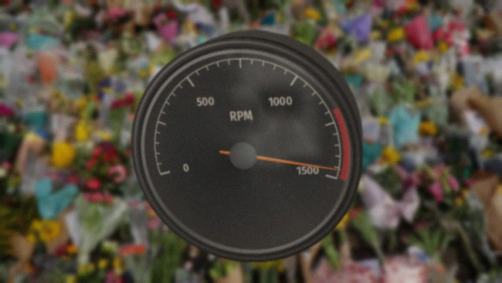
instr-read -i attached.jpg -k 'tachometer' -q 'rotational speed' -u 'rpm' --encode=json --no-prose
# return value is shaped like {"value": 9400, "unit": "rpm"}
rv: {"value": 1450, "unit": "rpm"}
